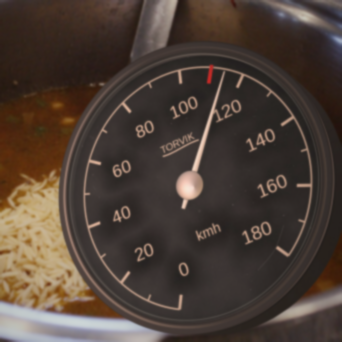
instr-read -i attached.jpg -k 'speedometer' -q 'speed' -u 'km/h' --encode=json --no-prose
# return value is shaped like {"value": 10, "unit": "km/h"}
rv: {"value": 115, "unit": "km/h"}
